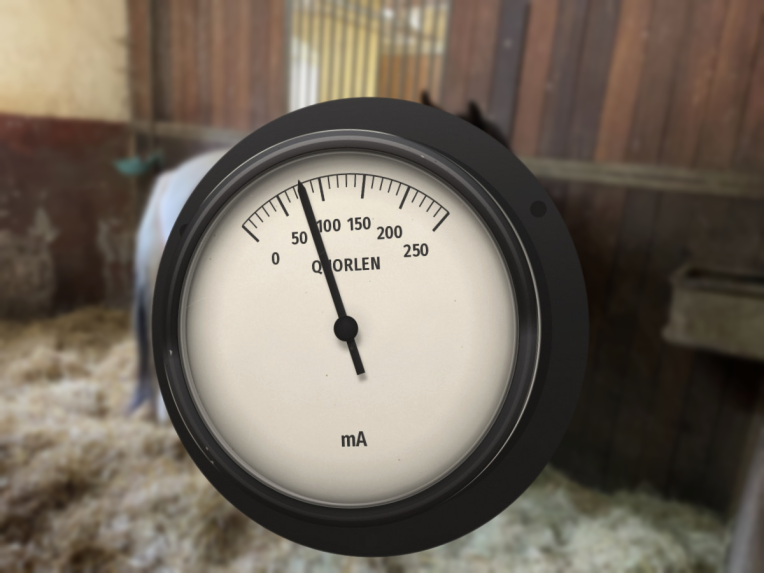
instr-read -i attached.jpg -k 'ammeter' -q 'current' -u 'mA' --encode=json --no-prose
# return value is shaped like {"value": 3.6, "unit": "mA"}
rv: {"value": 80, "unit": "mA"}
